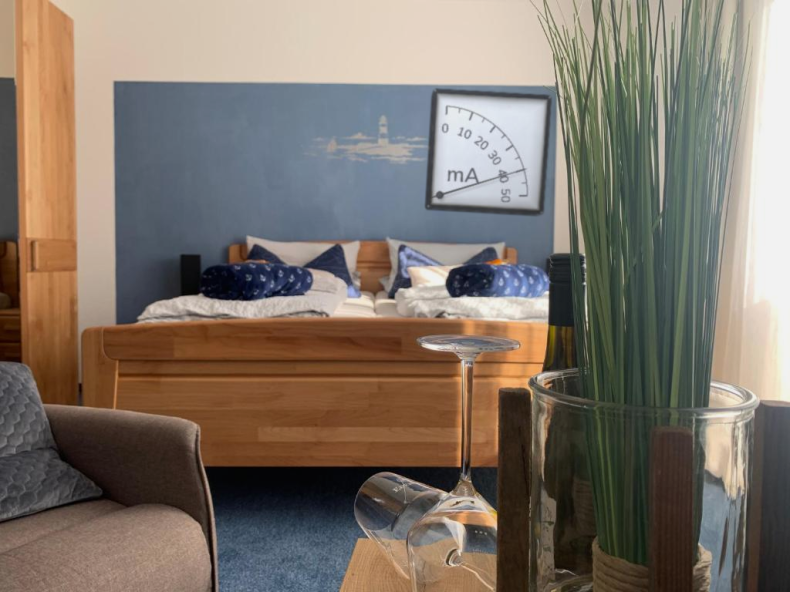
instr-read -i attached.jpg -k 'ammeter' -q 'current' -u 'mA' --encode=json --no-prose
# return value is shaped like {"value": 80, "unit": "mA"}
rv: {"value": 40, "unit": "mA"}
